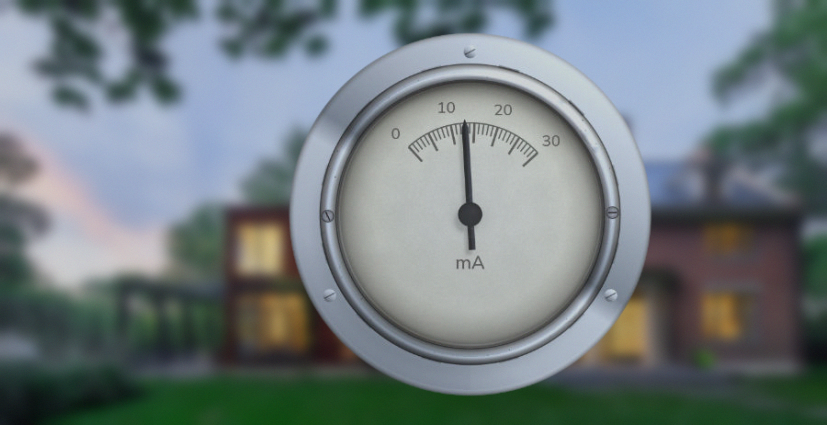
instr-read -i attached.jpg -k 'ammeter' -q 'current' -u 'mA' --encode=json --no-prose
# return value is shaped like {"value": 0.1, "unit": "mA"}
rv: {"value": 13, "unit": "mA"}
